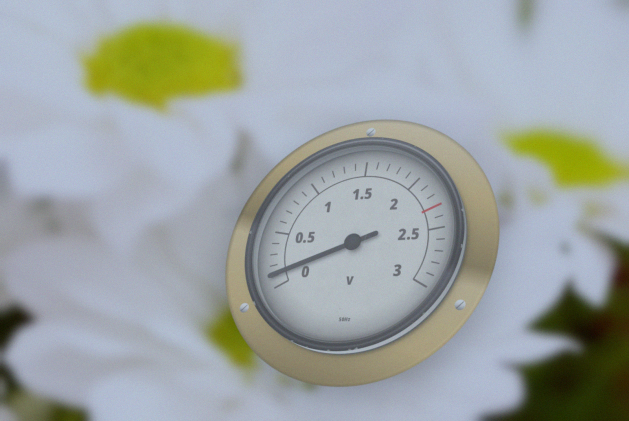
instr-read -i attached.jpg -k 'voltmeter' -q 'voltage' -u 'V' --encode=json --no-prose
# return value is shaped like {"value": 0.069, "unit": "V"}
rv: {"value": 0.1, "unit": "V"}
